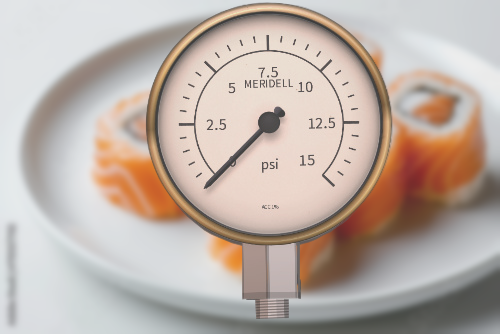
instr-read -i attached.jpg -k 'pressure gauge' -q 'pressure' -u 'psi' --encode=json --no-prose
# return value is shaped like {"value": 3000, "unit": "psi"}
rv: {"value": 0, "unit": "psi"}
